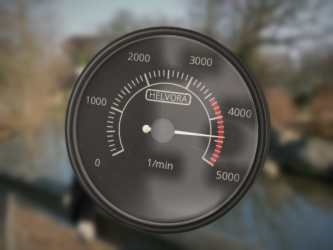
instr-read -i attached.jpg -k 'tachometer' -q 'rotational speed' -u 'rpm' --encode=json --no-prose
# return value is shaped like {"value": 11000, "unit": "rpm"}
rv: {"value": 4400, "unit": "rpm"}
